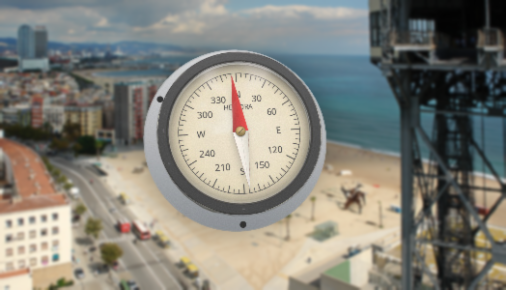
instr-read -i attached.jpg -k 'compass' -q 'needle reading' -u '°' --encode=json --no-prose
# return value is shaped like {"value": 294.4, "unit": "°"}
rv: {"value": 355, "unit": "°"}
